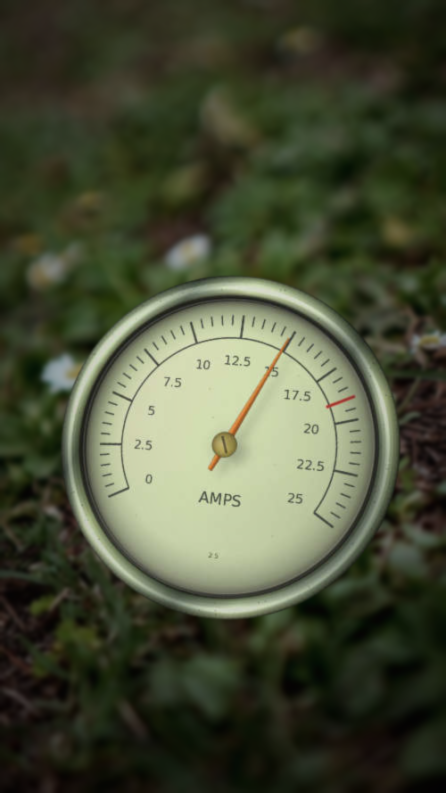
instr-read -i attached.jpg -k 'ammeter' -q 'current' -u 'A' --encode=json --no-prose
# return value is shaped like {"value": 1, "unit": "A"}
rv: {"value": 15, "unit": "A"}
